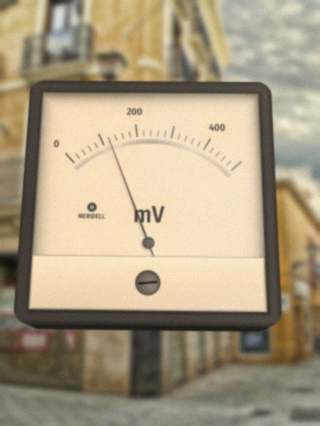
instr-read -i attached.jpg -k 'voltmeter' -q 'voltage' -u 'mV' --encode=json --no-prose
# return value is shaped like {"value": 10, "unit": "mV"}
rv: {"value": 120, "unit": "mV"}
